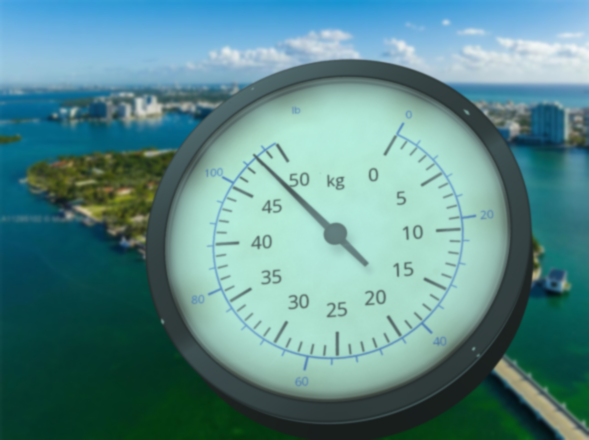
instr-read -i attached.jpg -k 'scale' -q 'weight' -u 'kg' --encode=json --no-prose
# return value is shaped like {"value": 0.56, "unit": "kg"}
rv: {"value": 48, "unit": "kg"}
